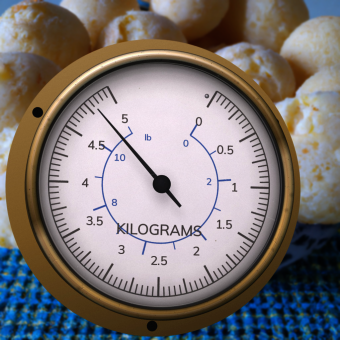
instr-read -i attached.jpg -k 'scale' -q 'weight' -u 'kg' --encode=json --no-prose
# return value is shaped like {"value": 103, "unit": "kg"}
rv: {"value": 4.8, "unit": "kg"}
